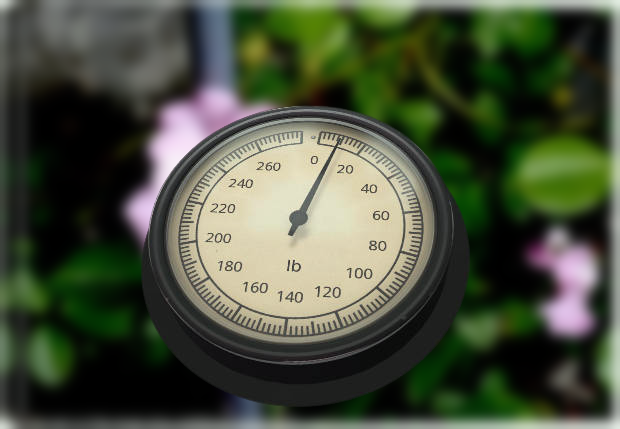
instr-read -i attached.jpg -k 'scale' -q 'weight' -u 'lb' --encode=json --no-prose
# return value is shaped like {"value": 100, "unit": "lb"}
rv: {"value": 10, "unit": "lb"}
